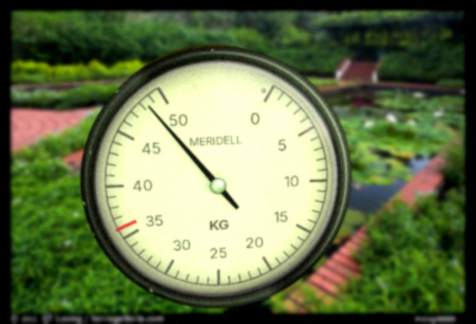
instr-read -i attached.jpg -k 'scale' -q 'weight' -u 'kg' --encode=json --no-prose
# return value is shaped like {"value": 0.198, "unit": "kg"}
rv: {"value": 48.5, "unit": "kg"}
